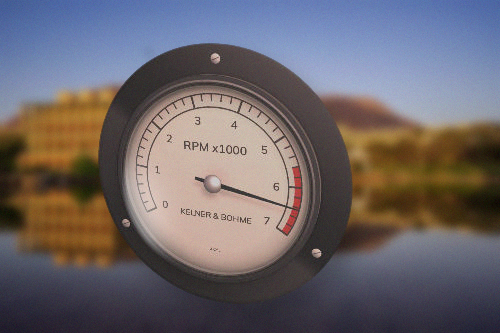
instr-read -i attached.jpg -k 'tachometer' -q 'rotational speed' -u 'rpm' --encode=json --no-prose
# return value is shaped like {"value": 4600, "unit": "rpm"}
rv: {"value": 6400, "unit": "rpm"}
